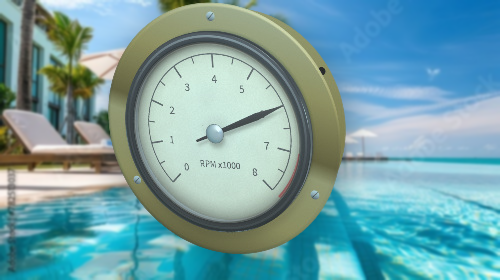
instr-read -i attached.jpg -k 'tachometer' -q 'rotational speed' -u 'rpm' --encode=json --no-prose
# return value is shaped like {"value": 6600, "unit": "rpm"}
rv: {"value": 6000, "unit": "rpm"}
